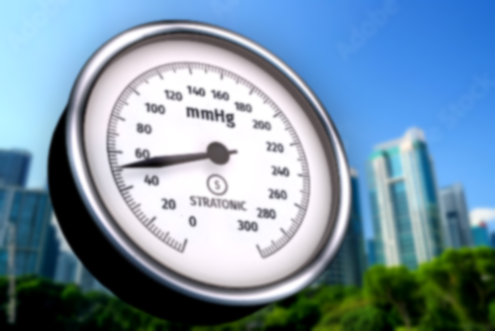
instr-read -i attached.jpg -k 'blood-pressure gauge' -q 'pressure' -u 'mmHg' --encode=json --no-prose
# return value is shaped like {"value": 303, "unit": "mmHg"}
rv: {"value": 50, "unit": "mmHg"}
